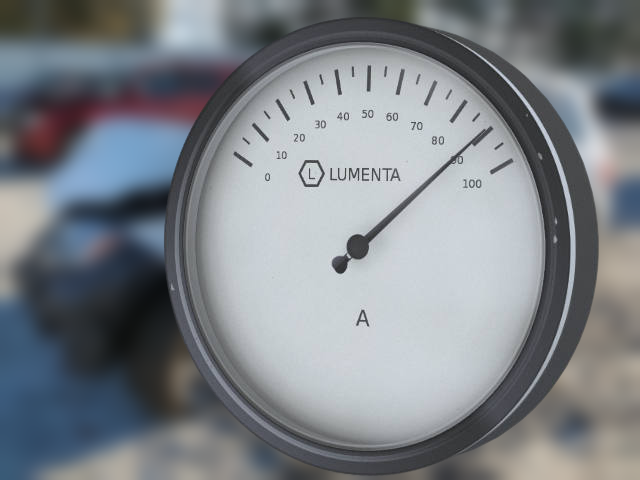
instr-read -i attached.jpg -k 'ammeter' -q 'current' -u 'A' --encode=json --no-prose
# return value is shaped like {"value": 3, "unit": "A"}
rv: {"value": 90, "unit": "A"}
